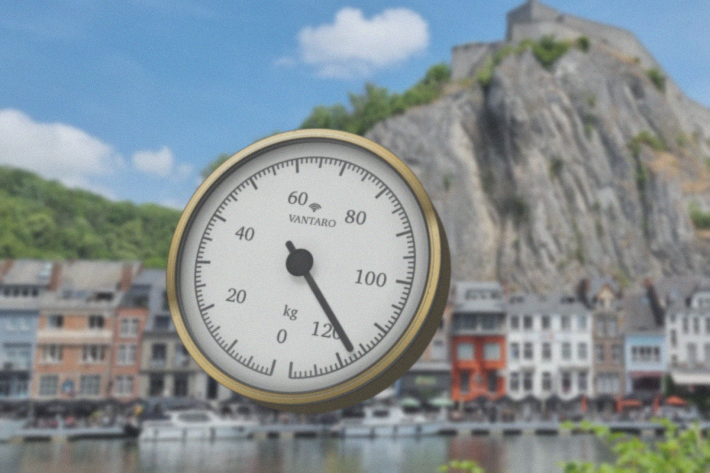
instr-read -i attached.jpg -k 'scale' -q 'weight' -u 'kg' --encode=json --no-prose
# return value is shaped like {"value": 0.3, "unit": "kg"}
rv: {"value": 117, "unit": "kg"}
